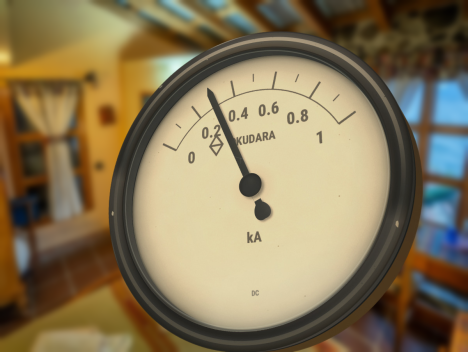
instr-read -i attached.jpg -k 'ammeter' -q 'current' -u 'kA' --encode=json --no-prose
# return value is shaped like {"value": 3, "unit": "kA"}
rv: {"value": 0.3, "unit": "kA"}
